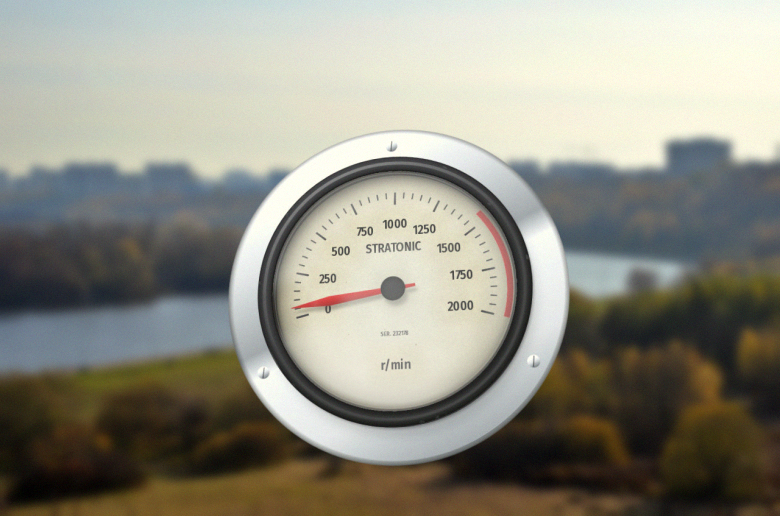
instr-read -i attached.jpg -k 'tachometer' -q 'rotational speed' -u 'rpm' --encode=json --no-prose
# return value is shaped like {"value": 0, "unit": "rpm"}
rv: {"value": 50, "unit": "rpm"}
